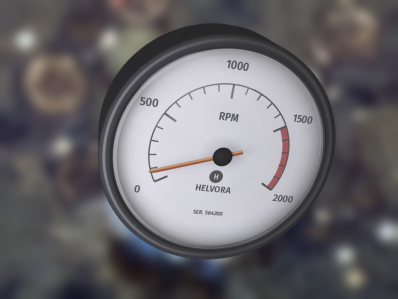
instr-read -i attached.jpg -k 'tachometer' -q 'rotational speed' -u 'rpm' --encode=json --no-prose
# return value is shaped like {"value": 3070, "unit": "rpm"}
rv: {"value": 100, "unit": "rpm"}
